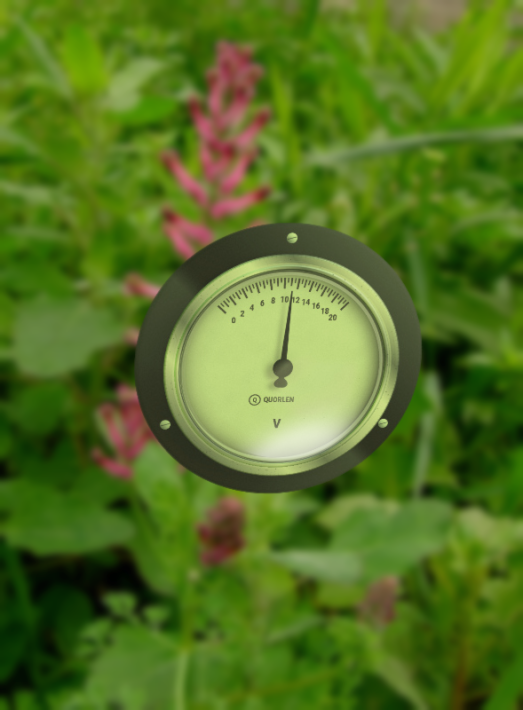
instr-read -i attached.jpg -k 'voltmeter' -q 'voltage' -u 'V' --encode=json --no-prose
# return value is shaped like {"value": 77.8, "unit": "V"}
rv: {"value": 11, "unit": "V"}
